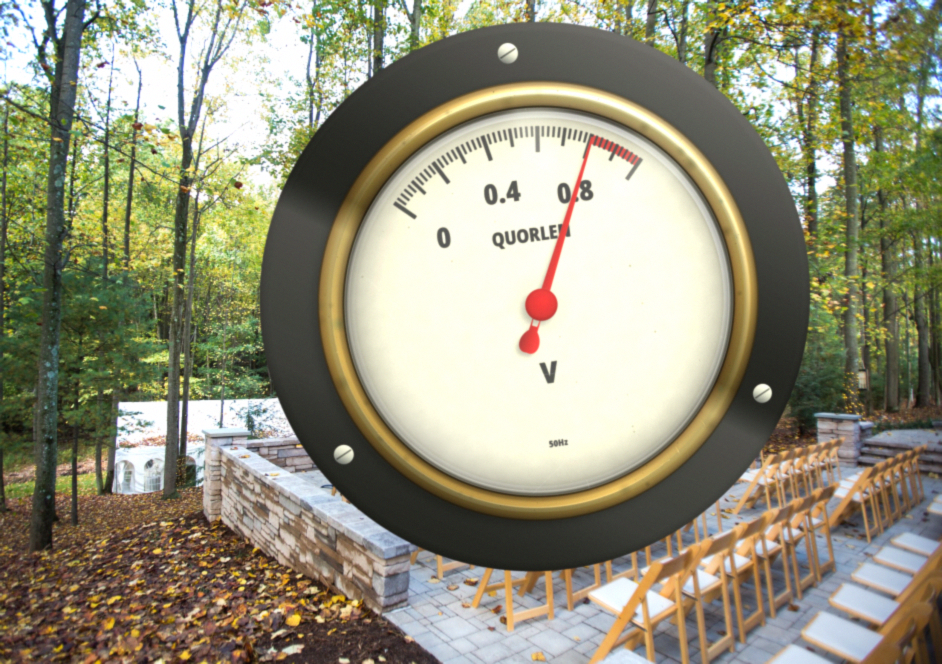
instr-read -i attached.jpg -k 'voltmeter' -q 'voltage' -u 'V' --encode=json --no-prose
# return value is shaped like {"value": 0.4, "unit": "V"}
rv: {"value": 0.8, "unit": "V"}
